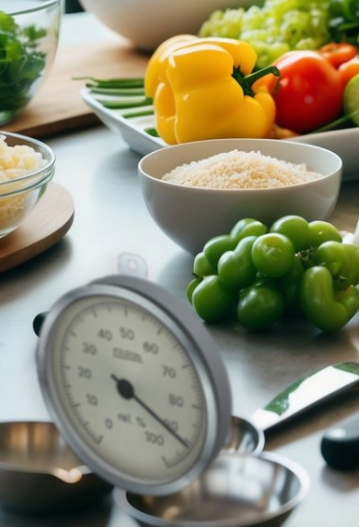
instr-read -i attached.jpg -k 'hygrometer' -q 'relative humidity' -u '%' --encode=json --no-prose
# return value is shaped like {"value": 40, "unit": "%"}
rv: {"value": 90, "unit": "%"}
